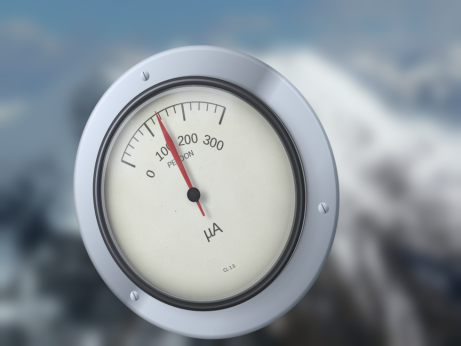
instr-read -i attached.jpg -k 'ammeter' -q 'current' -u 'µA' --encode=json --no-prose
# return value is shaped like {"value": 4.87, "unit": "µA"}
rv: {"value": 140, "unit": "µA"}
